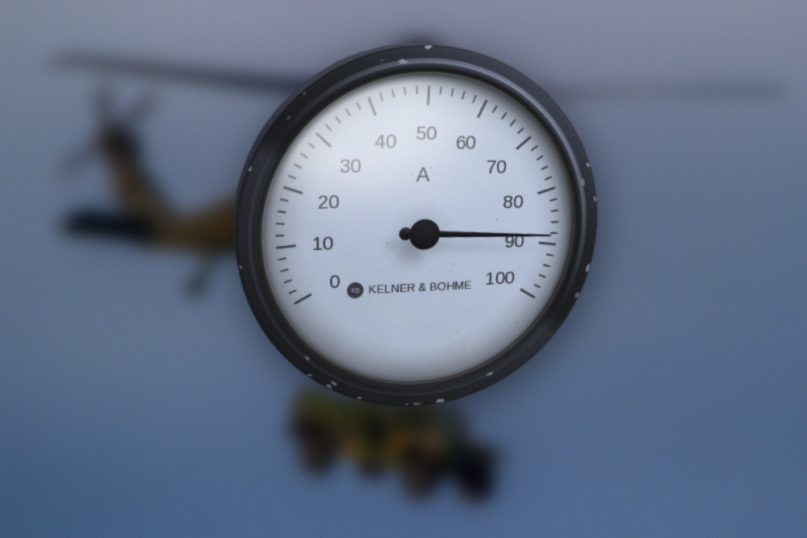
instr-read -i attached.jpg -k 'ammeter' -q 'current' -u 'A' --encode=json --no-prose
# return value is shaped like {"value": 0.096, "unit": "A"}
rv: {"value": 88, "unit": "A"}
